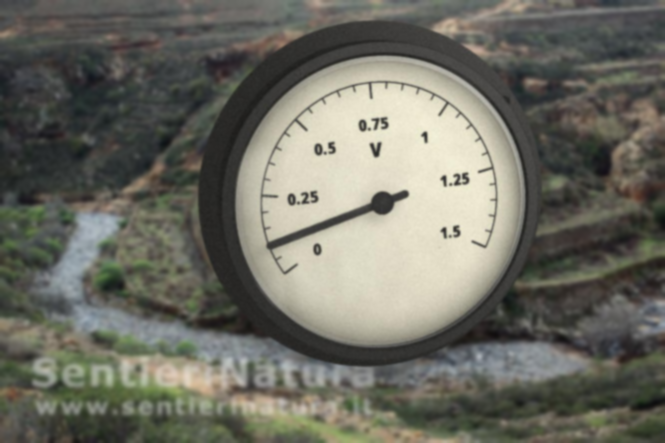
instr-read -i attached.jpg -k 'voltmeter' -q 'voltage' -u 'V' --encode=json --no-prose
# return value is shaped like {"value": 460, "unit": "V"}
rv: {"value": 0.1, "unit": "V"}
